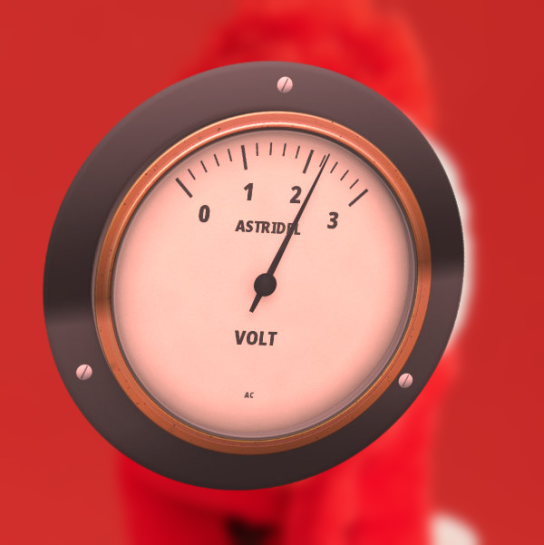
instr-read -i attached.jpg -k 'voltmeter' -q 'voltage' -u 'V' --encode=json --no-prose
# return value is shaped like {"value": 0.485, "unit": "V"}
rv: {"value": 2.2, "unit": "V"}
